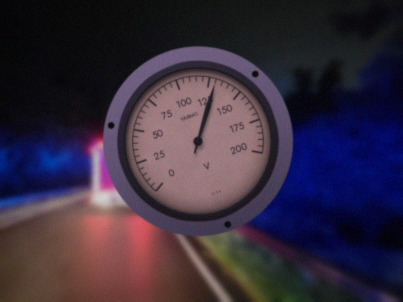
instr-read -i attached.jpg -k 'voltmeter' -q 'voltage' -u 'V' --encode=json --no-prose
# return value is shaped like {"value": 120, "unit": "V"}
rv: {"value": 130, "unit": "V"}
